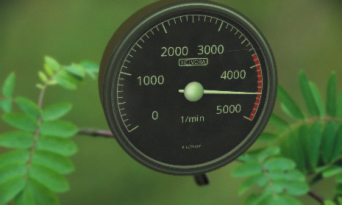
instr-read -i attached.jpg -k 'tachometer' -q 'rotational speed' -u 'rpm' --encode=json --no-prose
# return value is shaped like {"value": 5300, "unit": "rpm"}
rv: {"value": 4500, "unit": "rpm"}
